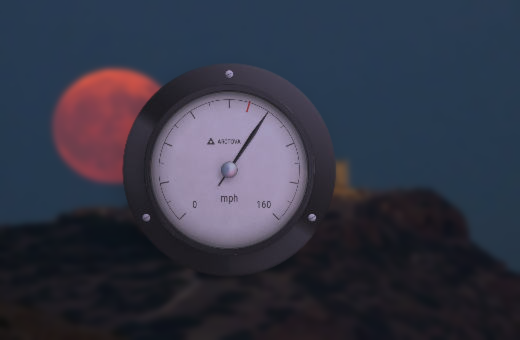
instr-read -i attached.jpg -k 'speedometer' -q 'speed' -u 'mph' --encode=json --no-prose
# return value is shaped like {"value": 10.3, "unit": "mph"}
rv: {"value": 100, "unit": "mph"}
